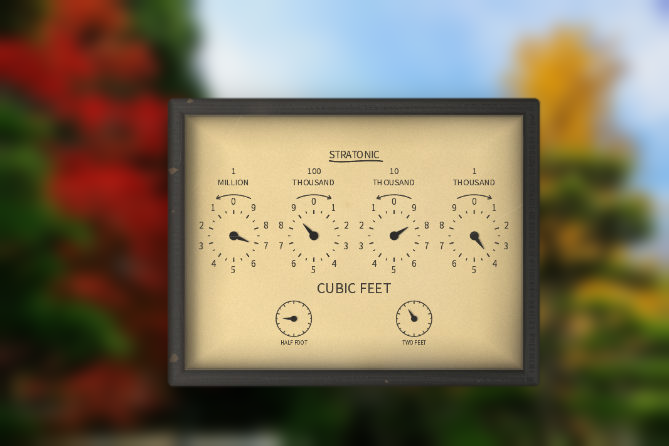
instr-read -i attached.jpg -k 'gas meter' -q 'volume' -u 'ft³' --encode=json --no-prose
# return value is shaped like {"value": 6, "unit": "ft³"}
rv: {"value": 688400, "unit": "ft³"}
